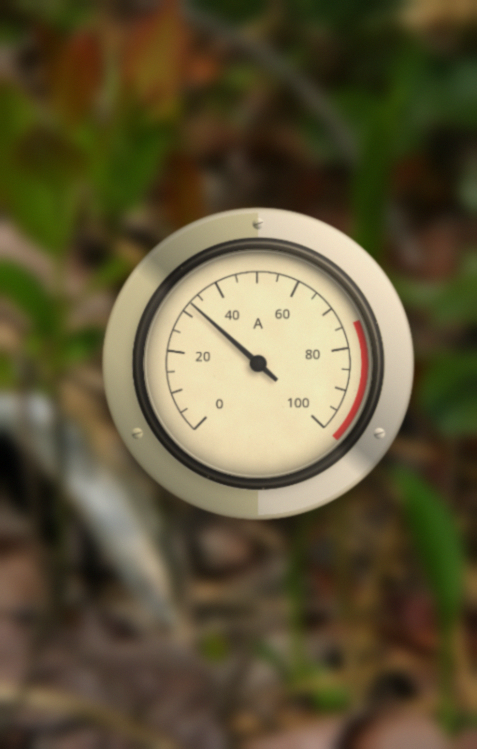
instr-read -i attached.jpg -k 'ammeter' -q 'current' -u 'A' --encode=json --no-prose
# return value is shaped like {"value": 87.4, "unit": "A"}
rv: {"value": 32.5, "unit": "A"}
